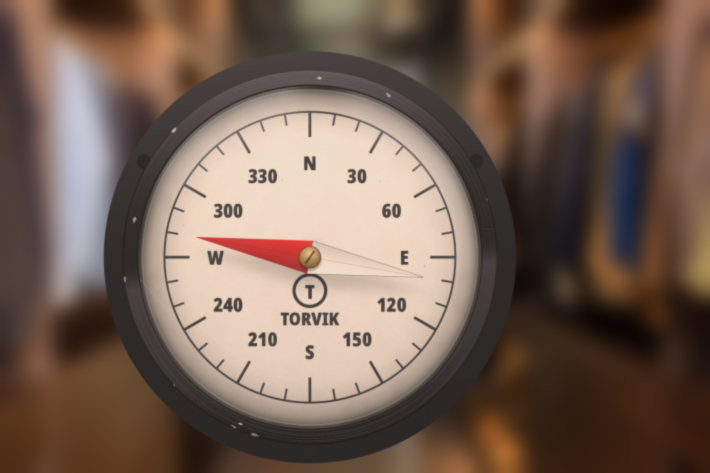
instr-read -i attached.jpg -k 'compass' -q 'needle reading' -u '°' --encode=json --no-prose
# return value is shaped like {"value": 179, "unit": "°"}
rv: {"value": 280, "unit": "°"}
